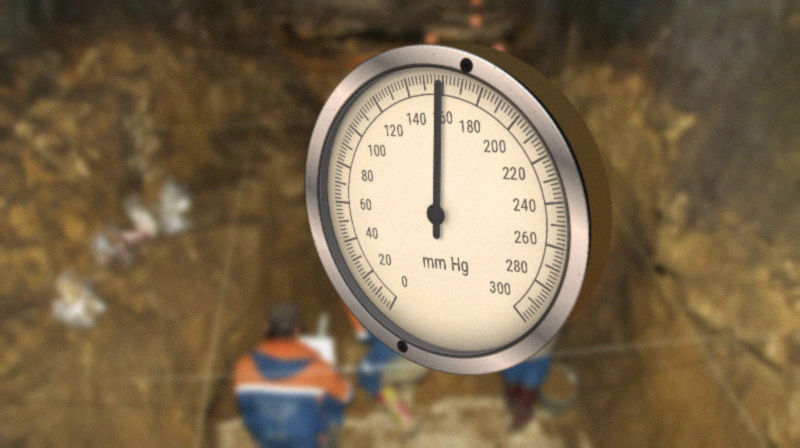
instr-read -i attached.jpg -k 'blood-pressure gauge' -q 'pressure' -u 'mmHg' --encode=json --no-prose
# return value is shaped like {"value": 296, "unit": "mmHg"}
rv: {"value": 160, "unit": "mmHg"}
